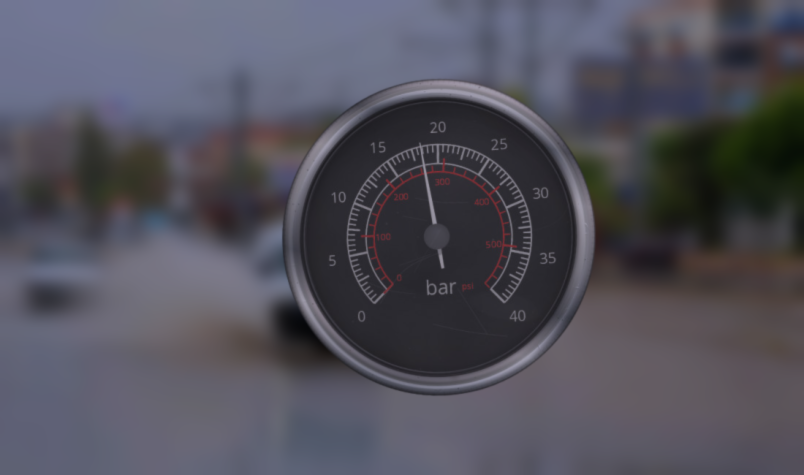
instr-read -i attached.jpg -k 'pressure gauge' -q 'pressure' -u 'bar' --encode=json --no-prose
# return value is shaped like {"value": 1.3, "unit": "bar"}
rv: {"value": 18.5, "unit": "bar"}
